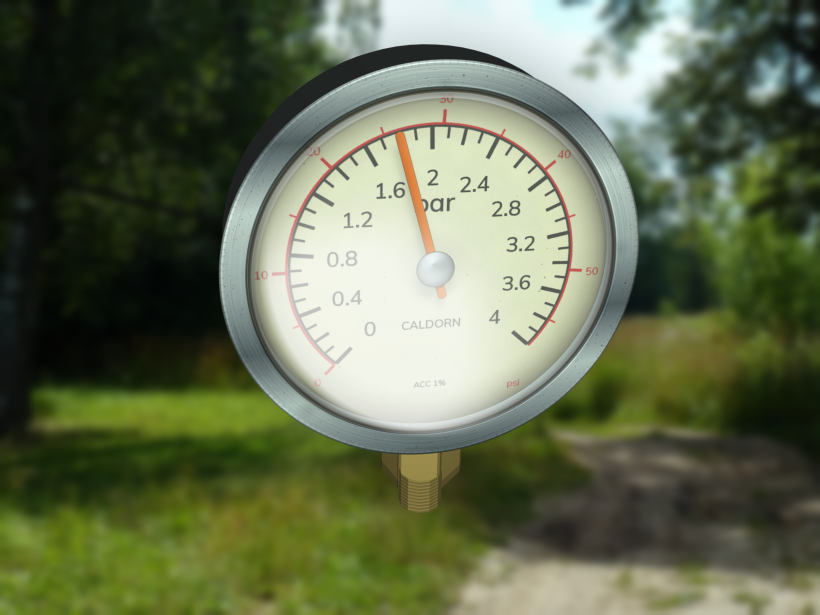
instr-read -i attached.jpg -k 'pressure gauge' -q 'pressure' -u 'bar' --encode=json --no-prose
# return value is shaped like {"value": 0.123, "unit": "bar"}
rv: {"value": 1.8, "unit": "bar"}
